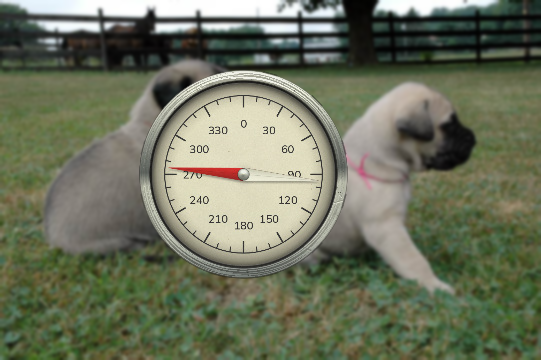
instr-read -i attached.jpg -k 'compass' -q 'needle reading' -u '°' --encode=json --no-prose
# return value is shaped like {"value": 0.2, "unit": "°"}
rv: {"value": 275, "unit": "°"}
